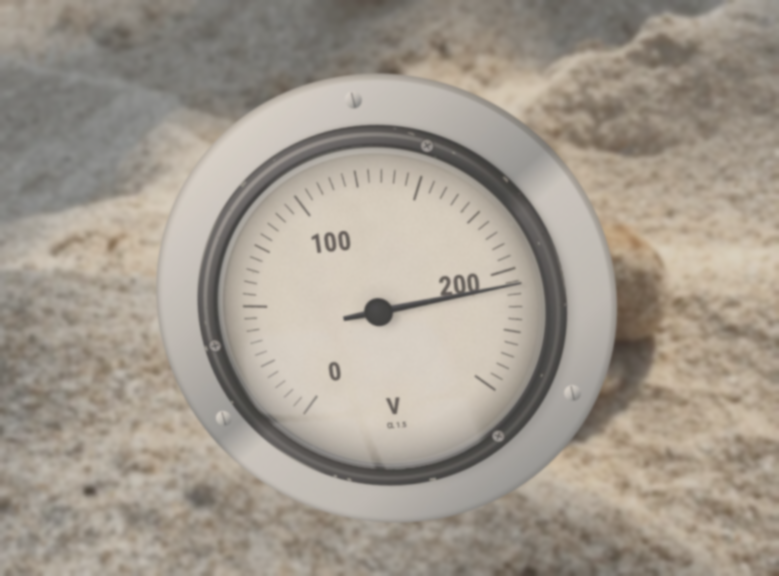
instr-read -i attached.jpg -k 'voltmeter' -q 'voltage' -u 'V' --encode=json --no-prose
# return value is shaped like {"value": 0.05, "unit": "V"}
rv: {"value": 205, "unit": "V"}
